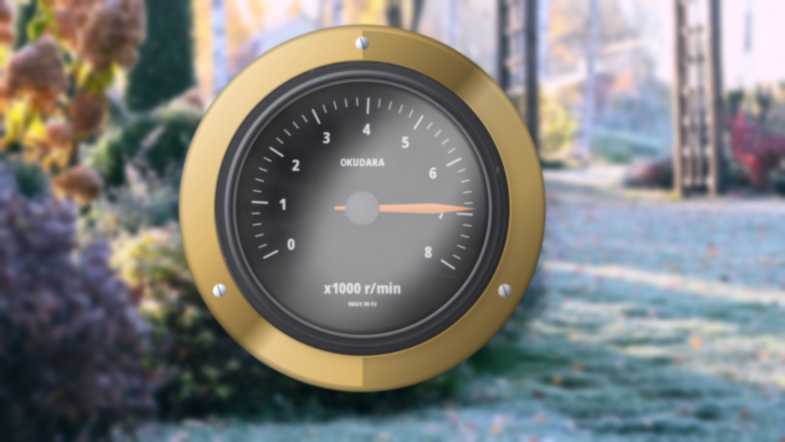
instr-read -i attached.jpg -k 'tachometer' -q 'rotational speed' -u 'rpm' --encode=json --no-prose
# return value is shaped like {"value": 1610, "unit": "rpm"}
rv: {"value": 6900, "unit": "rpm"}
